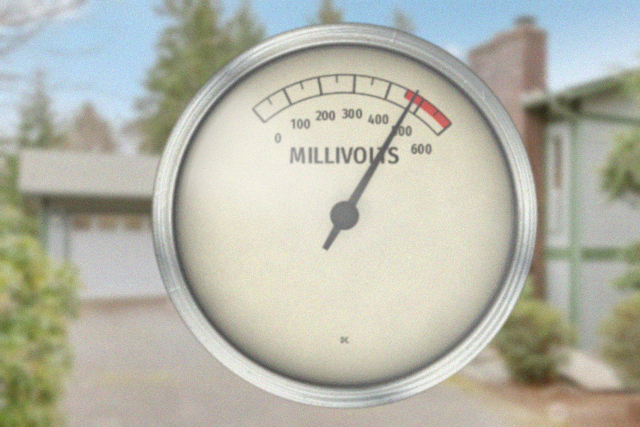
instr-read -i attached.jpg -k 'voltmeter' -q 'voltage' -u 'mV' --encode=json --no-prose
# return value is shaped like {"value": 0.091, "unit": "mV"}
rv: {"value": 475, "unit": "mV"}
